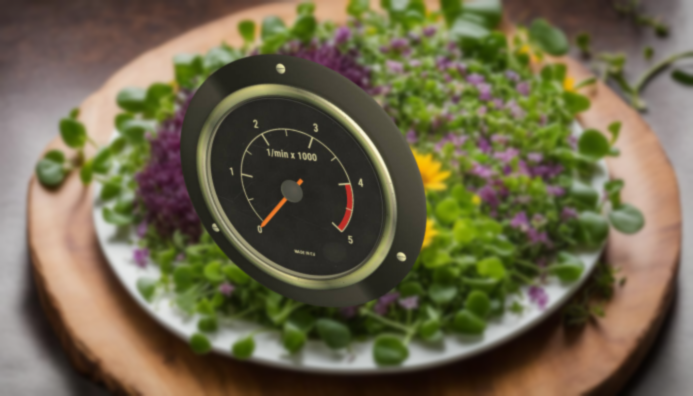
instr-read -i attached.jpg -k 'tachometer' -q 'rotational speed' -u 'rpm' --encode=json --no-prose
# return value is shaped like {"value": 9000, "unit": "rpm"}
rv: {"value": 0, "unit": "rpm"}
